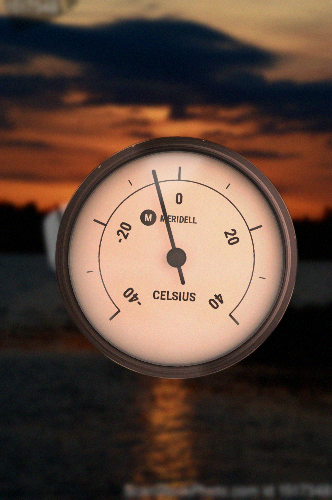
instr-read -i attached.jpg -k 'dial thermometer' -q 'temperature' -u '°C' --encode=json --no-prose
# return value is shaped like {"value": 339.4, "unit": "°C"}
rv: {"value": -5, "unit": "°C"}
